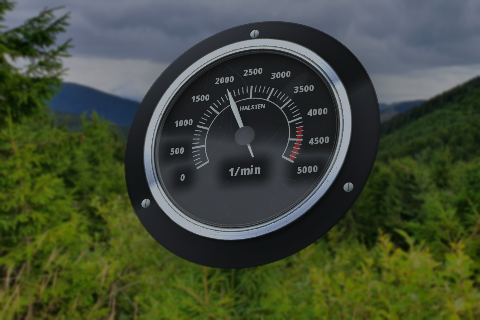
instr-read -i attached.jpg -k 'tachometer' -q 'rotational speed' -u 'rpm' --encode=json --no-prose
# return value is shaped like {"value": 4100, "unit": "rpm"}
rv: {"value": 2000, "unit": "rpm"}
